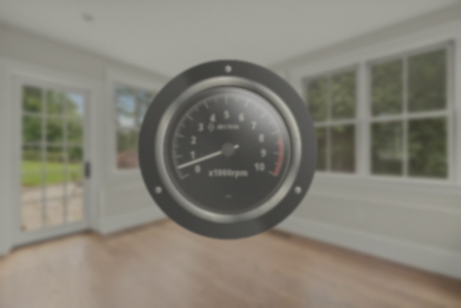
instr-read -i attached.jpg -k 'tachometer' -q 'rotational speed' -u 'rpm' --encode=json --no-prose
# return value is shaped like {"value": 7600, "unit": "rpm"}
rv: {"value": 500, "unit": "rpm"}
